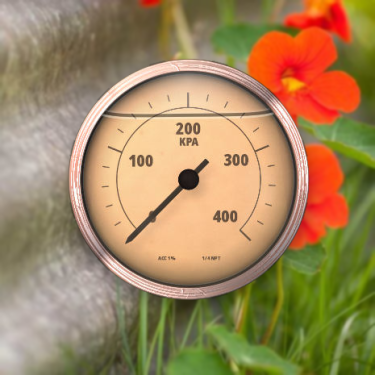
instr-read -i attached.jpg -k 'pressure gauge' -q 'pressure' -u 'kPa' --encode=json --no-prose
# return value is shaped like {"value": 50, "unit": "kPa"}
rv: {"value": 0, "unit": "kPa"}
